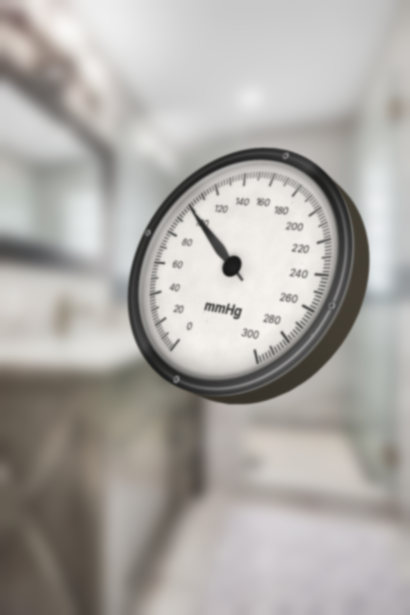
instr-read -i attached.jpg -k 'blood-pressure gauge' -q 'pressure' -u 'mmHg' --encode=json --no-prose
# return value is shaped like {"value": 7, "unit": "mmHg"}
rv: {"value": 100, "unit": "mmHg"}
